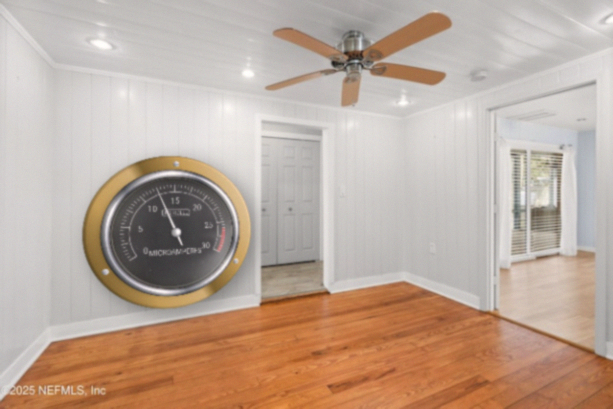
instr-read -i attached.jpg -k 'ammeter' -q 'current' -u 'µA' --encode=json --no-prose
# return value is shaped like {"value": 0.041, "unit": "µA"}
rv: {"value": 12.5, "unit": "µA"}
